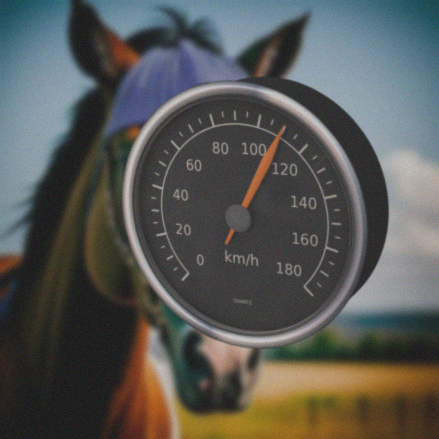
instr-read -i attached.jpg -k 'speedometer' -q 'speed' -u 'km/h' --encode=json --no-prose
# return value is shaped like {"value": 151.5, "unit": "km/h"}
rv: {"value": 110, "unit": "km/h"}
